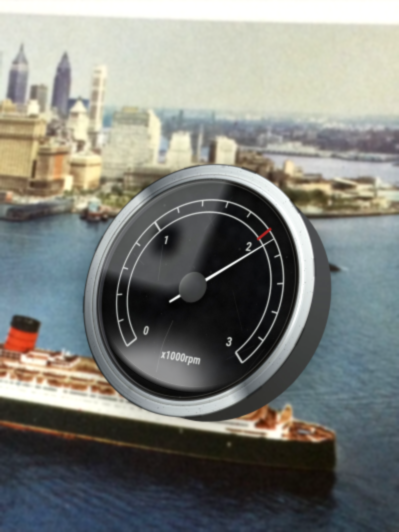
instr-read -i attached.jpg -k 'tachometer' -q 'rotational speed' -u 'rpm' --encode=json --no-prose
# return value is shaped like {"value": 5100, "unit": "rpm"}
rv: {"value": 2100, "unit": "rpm"}
